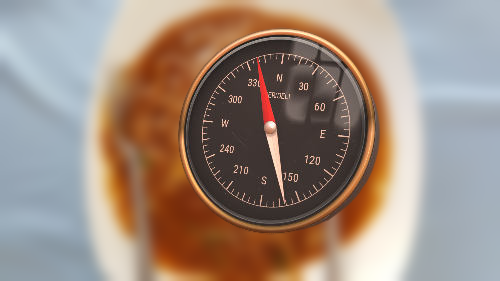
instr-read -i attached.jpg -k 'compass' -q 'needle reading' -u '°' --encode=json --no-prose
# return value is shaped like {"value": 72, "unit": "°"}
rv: {"value": 340, "unit": "°"}
